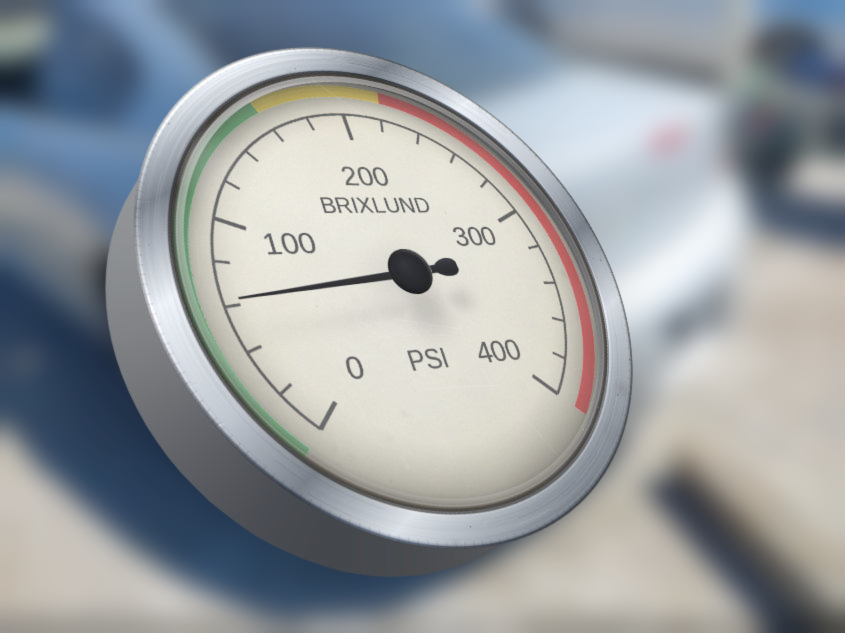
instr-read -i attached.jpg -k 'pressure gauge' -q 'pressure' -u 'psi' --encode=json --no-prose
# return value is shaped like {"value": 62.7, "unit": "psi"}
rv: {"value": 60, "unit": "psi"}
